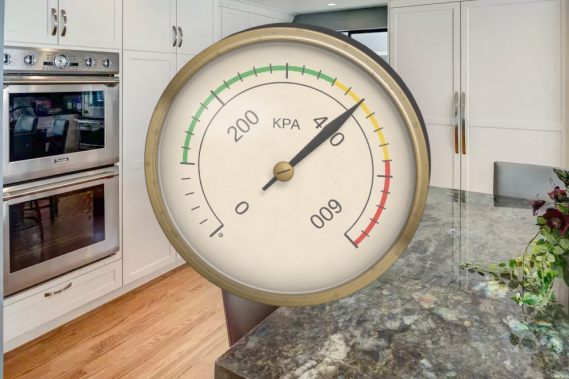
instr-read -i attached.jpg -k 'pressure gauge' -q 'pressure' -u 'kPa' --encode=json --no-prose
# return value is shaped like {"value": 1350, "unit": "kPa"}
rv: {"value": 400, "unit": "kPa"}
